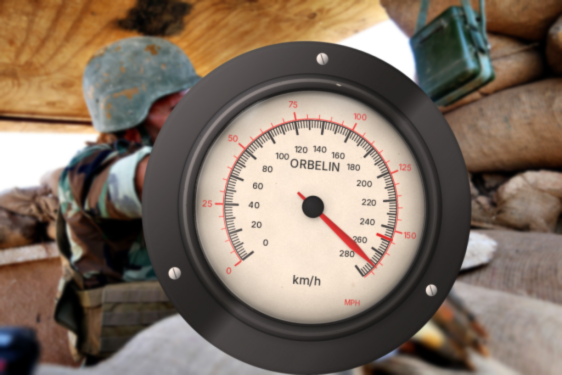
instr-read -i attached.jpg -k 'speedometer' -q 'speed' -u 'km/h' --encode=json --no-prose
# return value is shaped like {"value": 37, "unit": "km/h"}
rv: {"value": 270, "unit": "km/h"}
